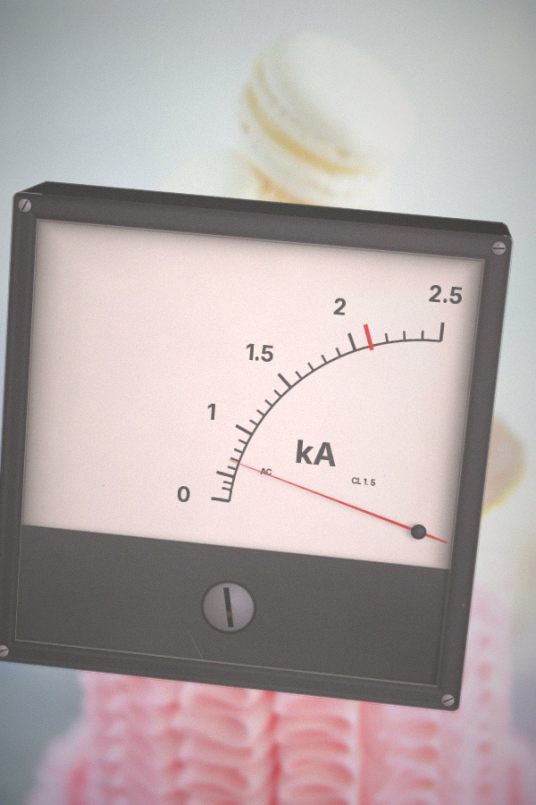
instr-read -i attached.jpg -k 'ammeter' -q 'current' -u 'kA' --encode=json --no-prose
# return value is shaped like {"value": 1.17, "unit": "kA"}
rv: {"value": 0.7, "unit": "kA"}
